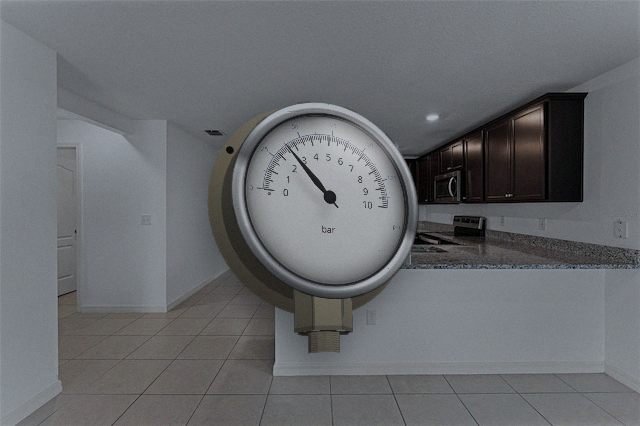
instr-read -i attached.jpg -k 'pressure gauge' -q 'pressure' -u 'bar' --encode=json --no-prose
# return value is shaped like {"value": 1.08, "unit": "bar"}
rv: {"value": 2.5, "unit": "bar"}
